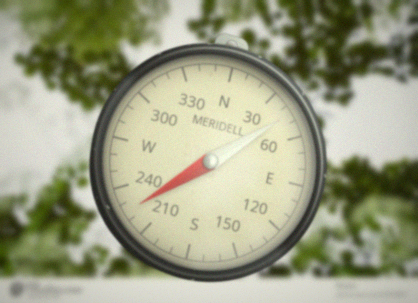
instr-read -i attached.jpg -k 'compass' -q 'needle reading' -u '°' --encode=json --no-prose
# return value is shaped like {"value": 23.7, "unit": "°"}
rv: {"value": 225, "unit": "°"}
